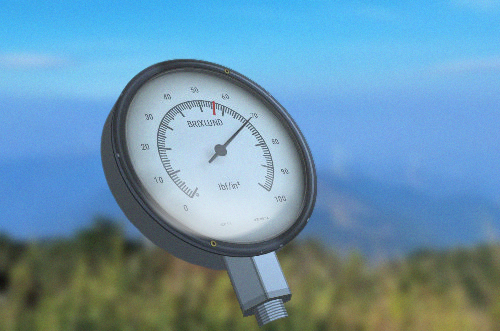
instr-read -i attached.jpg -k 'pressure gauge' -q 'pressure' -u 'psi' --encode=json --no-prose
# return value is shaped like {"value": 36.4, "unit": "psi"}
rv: {"value": 70, "unit": "psi"}
